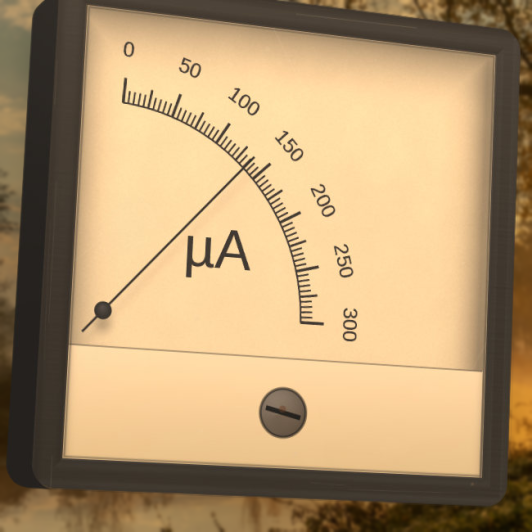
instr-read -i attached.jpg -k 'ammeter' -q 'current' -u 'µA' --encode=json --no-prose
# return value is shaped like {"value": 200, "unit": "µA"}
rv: {"value": 135, "unit": "µA"}
